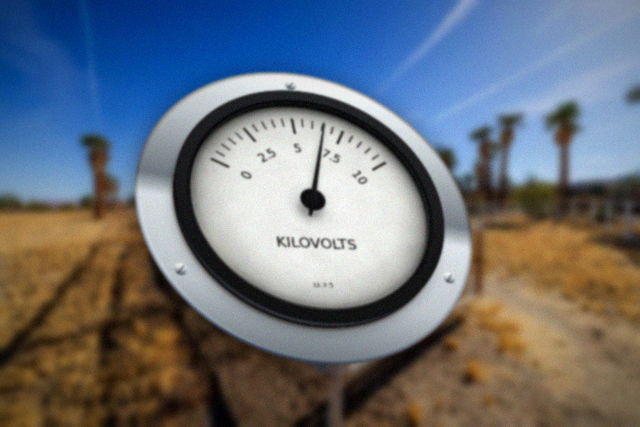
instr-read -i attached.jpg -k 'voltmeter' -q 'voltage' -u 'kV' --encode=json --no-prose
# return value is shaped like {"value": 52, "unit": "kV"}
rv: {"value": 6.5, "unit": "kV"}
